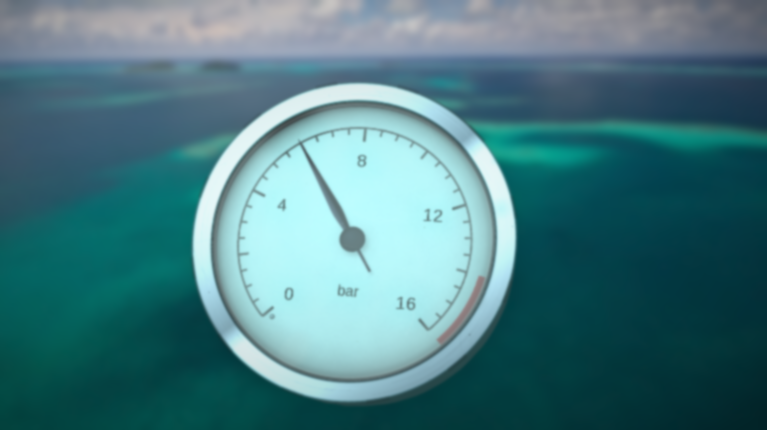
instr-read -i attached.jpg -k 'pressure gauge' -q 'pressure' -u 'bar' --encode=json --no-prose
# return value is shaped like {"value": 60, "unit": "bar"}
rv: {"value": 6, "unit": "bar"}
